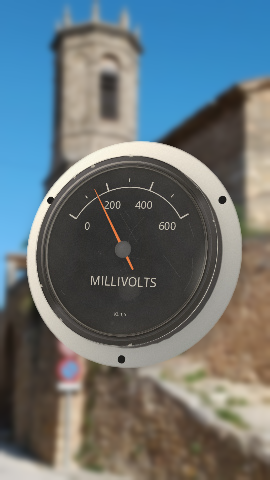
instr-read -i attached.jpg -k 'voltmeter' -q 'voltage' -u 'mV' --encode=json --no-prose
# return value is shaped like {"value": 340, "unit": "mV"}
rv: {"value": 150, "unit": "mV"}
